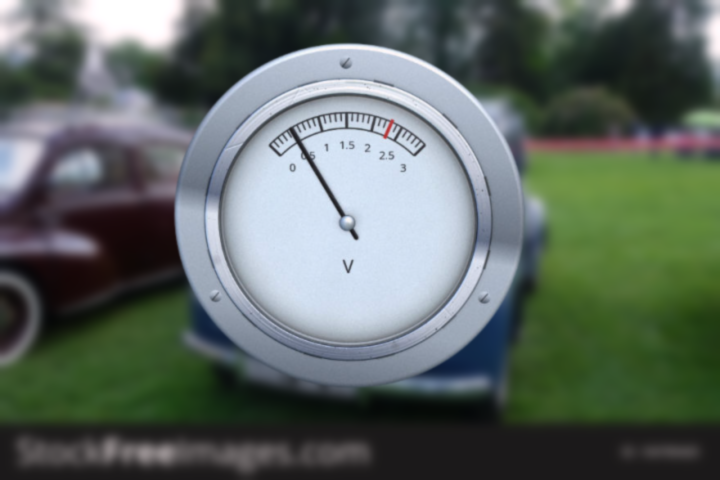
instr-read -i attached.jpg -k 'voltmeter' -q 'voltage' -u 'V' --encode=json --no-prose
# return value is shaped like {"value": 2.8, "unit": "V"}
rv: {"value": 0.5, "unit": "V"}
